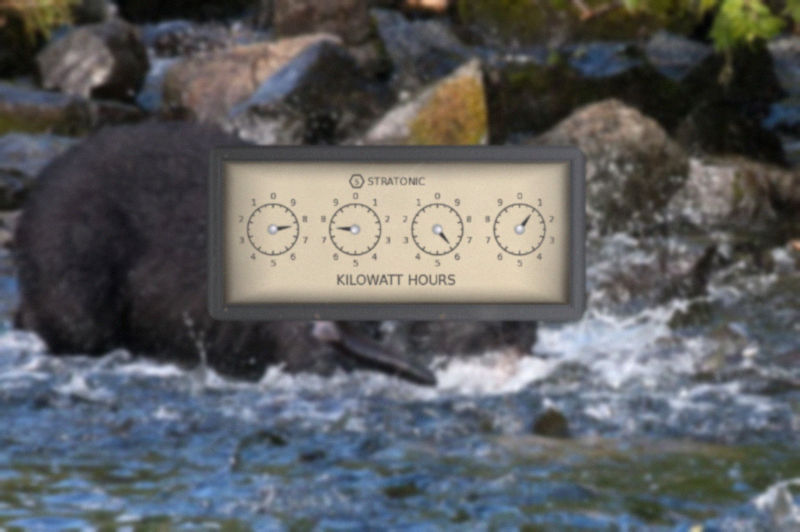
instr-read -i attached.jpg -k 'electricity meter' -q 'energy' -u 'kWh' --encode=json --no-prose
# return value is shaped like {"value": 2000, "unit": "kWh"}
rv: {"value": 7761, "unit": "kWh"}
